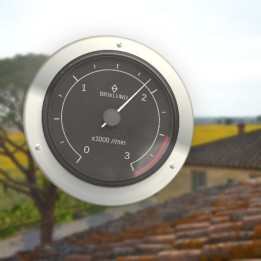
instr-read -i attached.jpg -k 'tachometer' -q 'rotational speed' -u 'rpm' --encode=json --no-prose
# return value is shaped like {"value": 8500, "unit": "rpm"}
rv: {"value": 1875, "unit": "rpm"}
